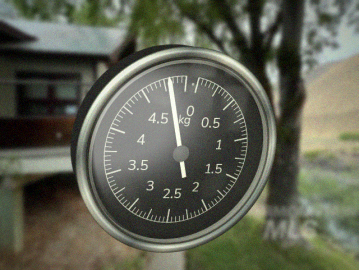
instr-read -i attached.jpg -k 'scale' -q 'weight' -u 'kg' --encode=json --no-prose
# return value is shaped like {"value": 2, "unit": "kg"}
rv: {"value": 4.8, "unit": "kg"}
